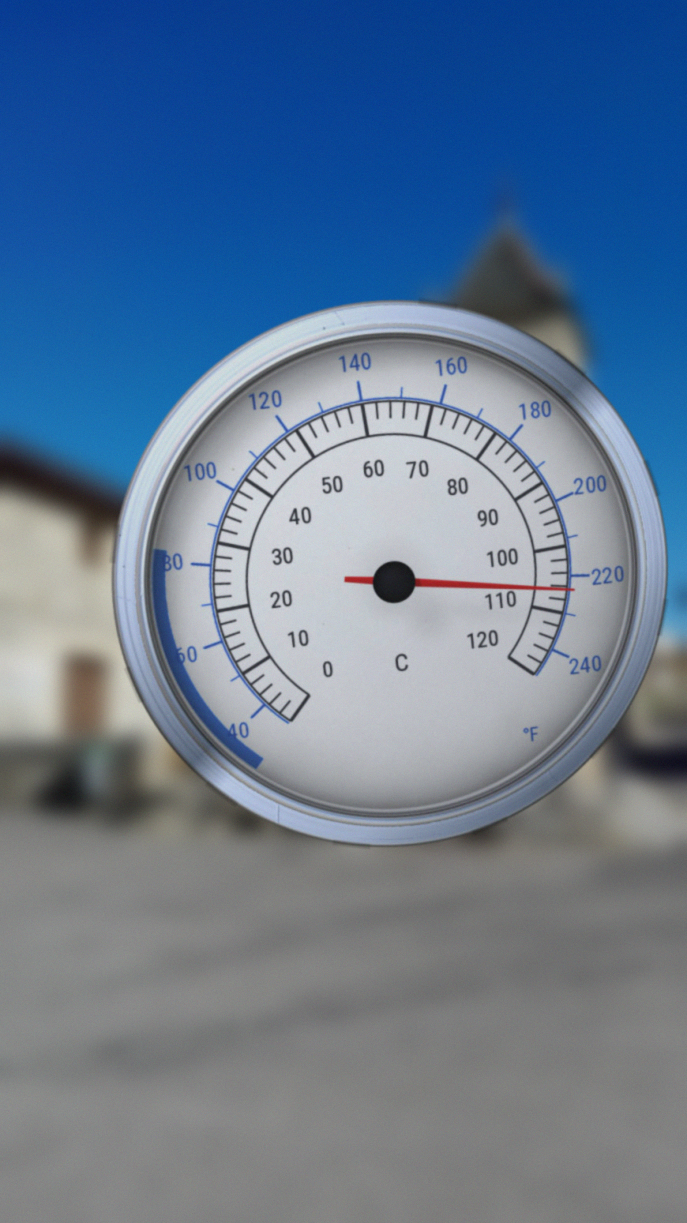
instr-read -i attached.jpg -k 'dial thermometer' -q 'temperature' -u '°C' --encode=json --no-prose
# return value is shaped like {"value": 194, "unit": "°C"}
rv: {"value": 106, "unit": "°C"}
